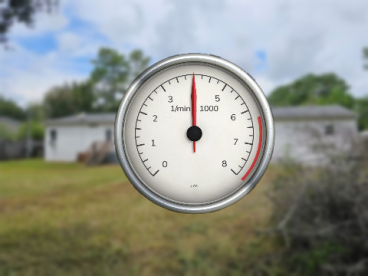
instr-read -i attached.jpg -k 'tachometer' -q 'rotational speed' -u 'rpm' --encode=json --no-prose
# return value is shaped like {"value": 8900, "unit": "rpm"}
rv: {"value": 4000, "unit": "rpm"}
